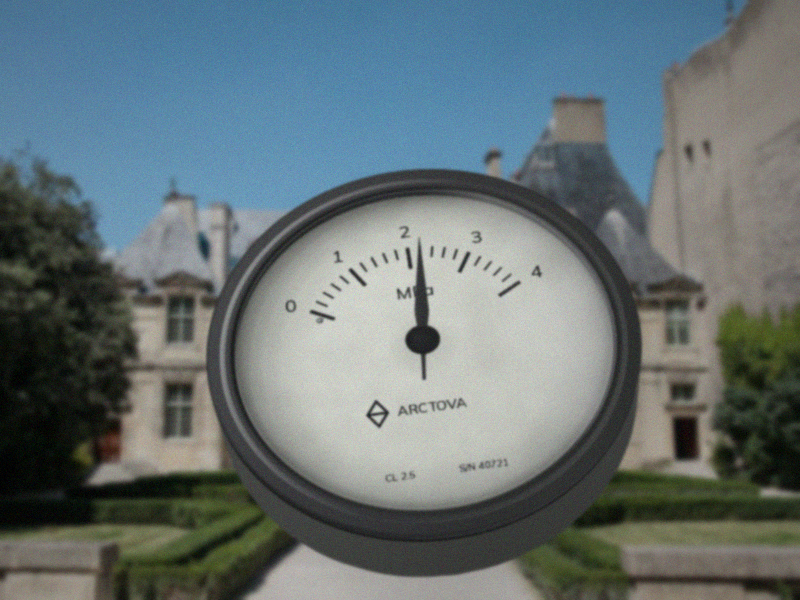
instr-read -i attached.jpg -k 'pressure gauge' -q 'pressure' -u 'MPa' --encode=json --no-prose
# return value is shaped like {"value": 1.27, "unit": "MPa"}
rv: {"value": 2.2, "unit": "MPa"}
